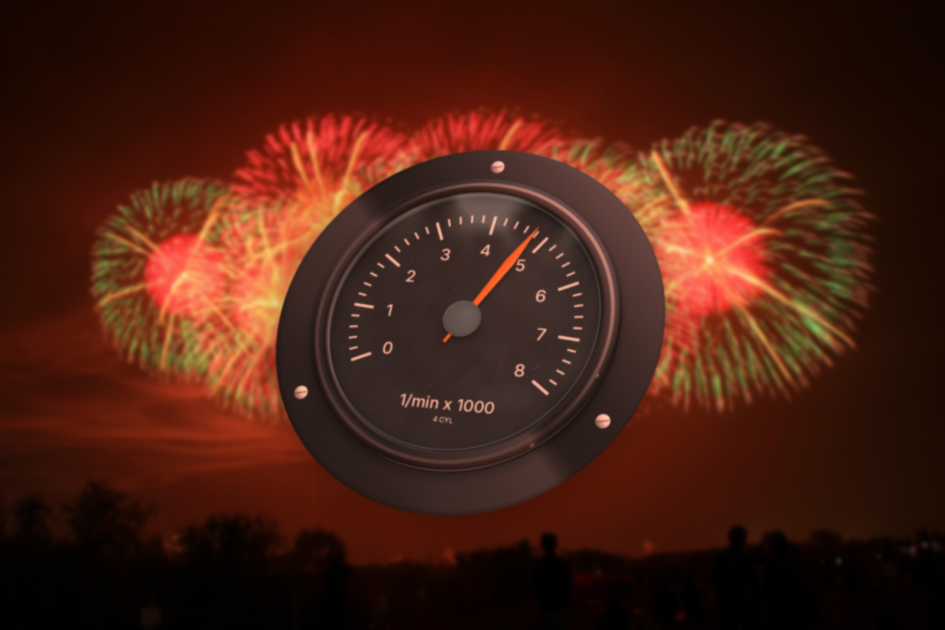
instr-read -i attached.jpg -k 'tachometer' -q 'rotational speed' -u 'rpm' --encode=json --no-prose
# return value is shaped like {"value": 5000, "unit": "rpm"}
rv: {"value": 4800, "unit": "rpm"}
